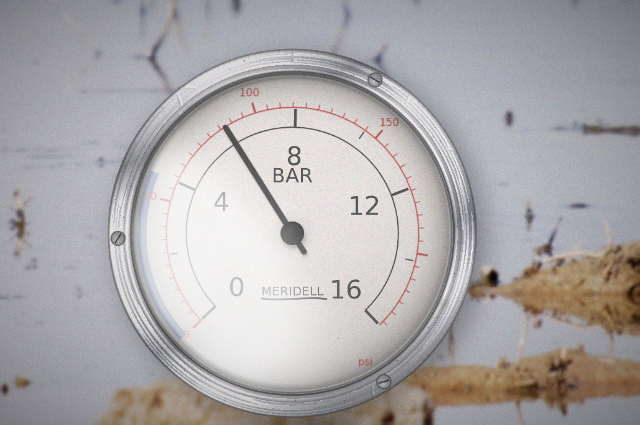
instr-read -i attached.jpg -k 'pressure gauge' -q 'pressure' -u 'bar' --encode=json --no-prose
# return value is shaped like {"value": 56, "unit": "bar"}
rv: {"value": 6, "unit": "bar"}
